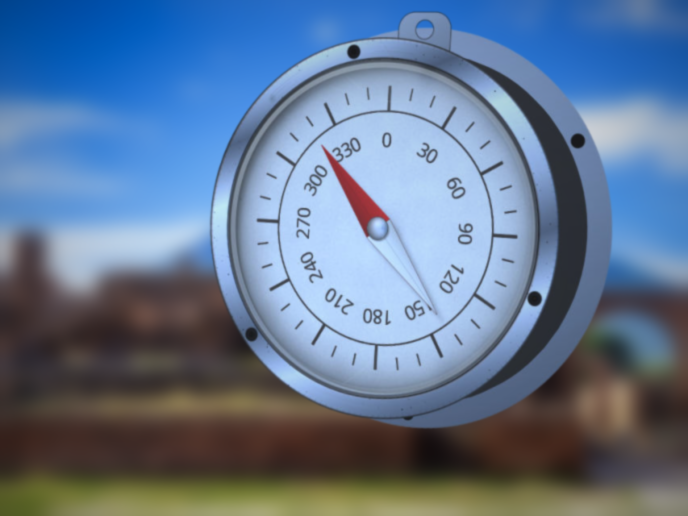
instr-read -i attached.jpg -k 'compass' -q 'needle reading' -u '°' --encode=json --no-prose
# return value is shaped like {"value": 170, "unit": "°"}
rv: {"value": 320, "unit": "°"}
